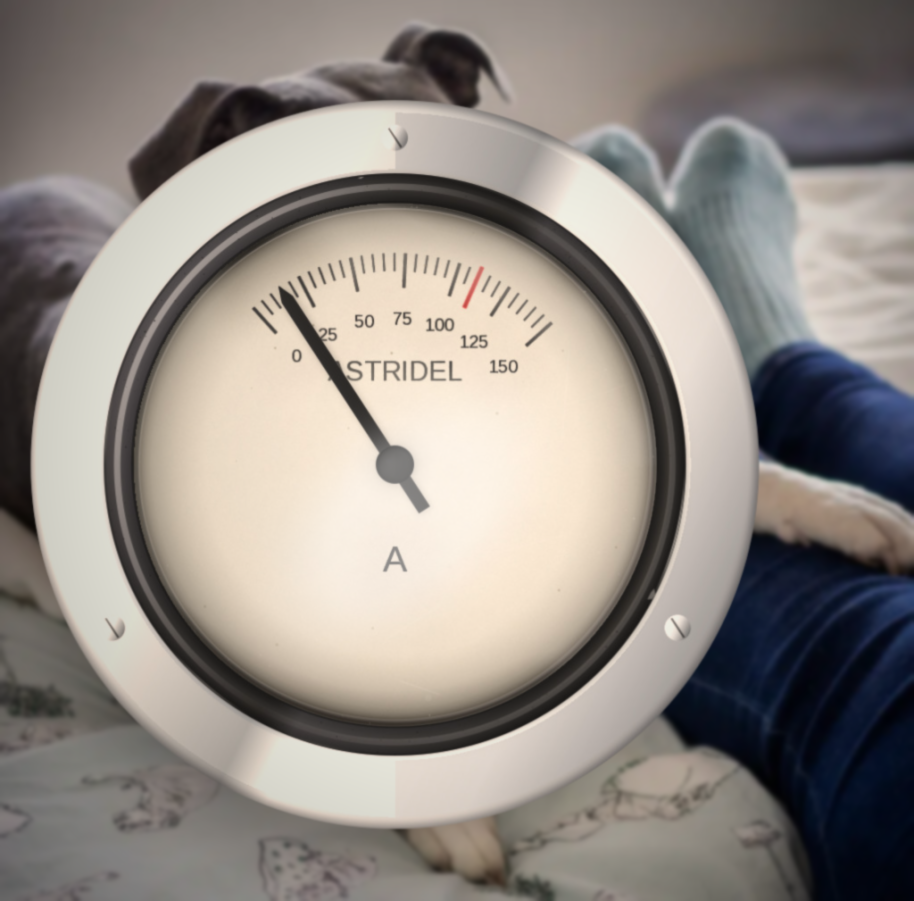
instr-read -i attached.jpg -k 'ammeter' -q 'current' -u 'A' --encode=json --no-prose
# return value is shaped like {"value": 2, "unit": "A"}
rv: {"value": 15, "unit": "A"}
